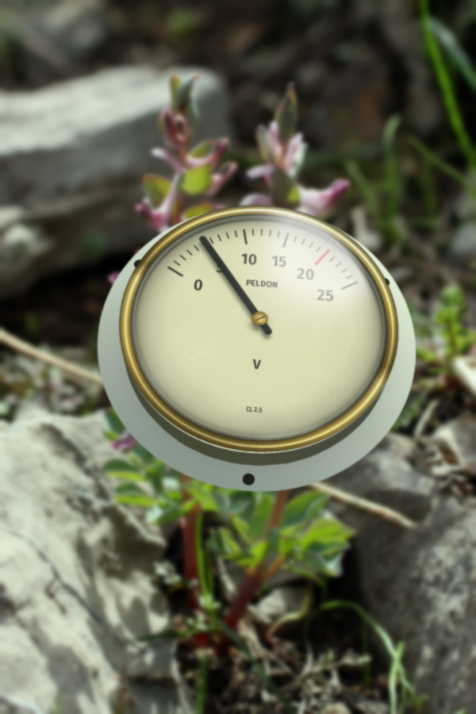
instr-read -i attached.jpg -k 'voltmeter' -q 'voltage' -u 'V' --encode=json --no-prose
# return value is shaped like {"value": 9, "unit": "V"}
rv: {"value": 5, "unit": "V"}
